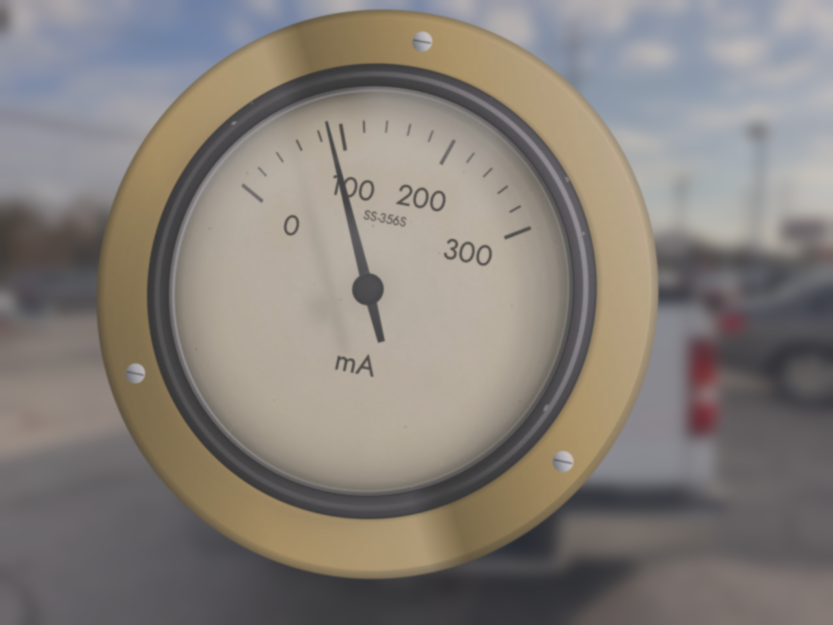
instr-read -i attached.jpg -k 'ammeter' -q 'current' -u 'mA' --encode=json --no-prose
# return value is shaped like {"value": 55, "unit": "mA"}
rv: {"value": 90, "unit": "mA"}
